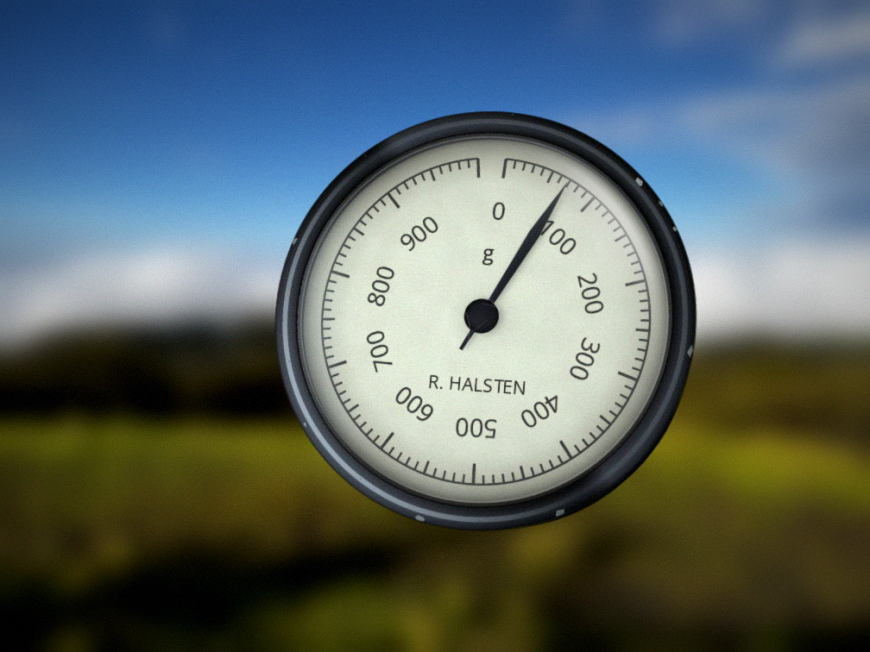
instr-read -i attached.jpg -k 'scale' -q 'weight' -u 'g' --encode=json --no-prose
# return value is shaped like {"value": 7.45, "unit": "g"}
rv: {"value": 70, "unit": "g"}
